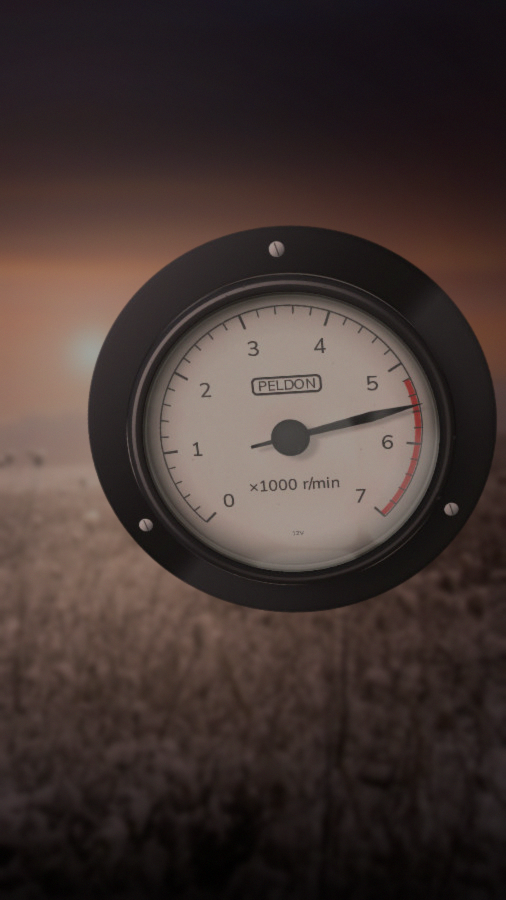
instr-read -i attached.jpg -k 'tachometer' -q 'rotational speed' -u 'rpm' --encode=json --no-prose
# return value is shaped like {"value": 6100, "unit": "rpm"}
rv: {"value": 5500, "unit": "rpm"}
